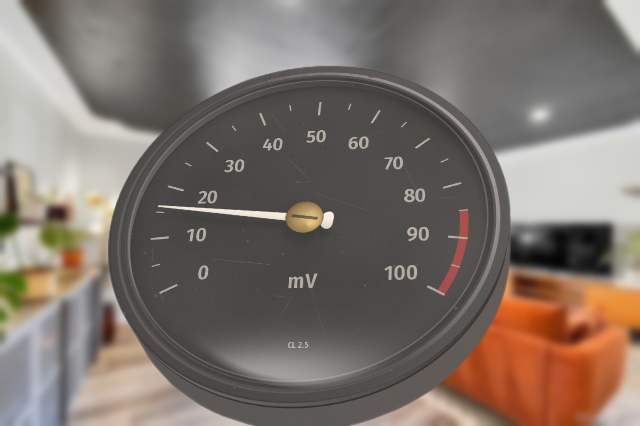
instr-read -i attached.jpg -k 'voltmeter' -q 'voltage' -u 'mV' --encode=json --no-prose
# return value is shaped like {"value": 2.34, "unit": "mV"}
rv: {"value": 15, "unit": "mV"}
